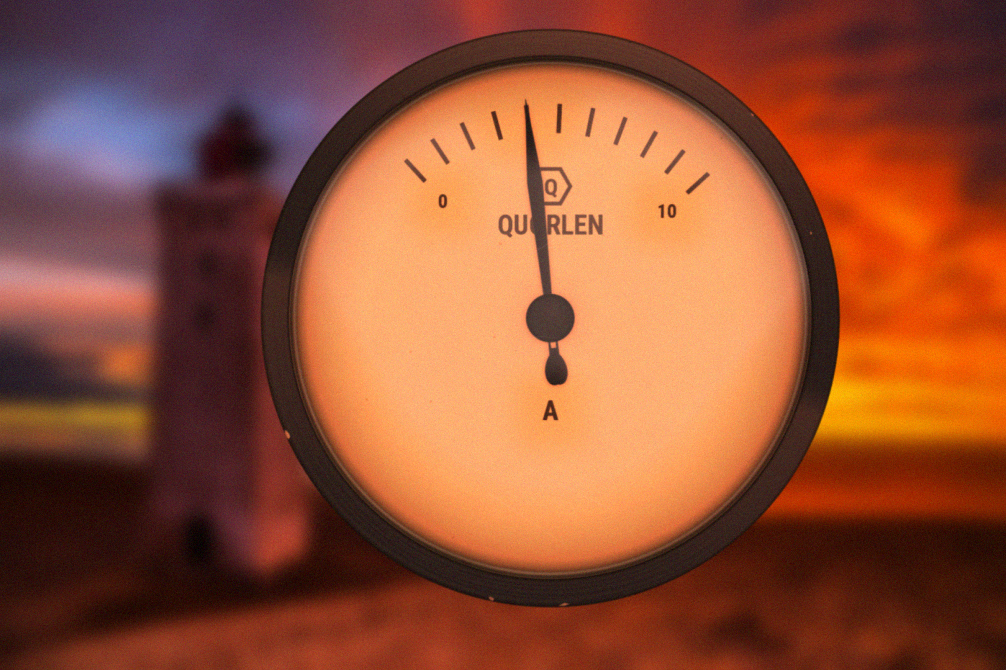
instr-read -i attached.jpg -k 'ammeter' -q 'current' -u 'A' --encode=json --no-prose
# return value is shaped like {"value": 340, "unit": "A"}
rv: {"value": 4, "unit": "A"}
